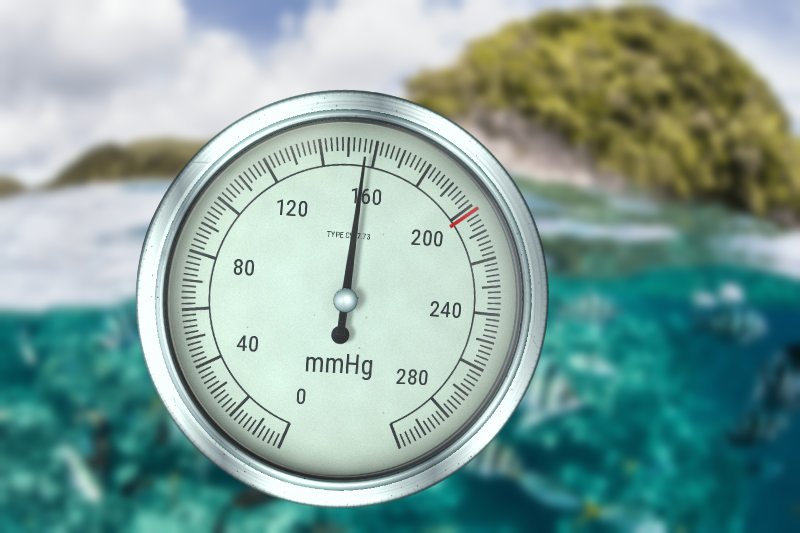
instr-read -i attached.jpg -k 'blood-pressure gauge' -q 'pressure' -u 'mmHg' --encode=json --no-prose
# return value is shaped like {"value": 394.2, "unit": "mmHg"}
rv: {"value": 156, "unit": "mmHg"}
